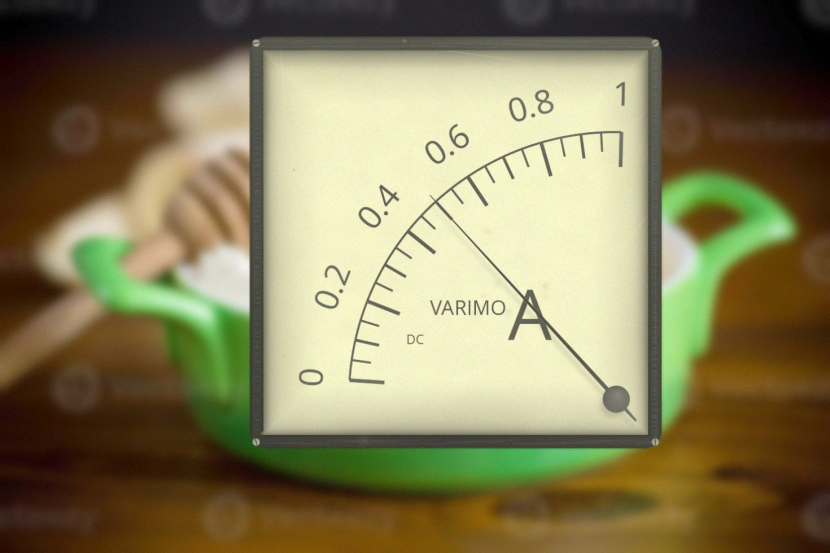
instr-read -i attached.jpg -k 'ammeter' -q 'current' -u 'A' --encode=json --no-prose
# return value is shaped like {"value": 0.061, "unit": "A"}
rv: {"value": 0.5, "unit": "A"}
